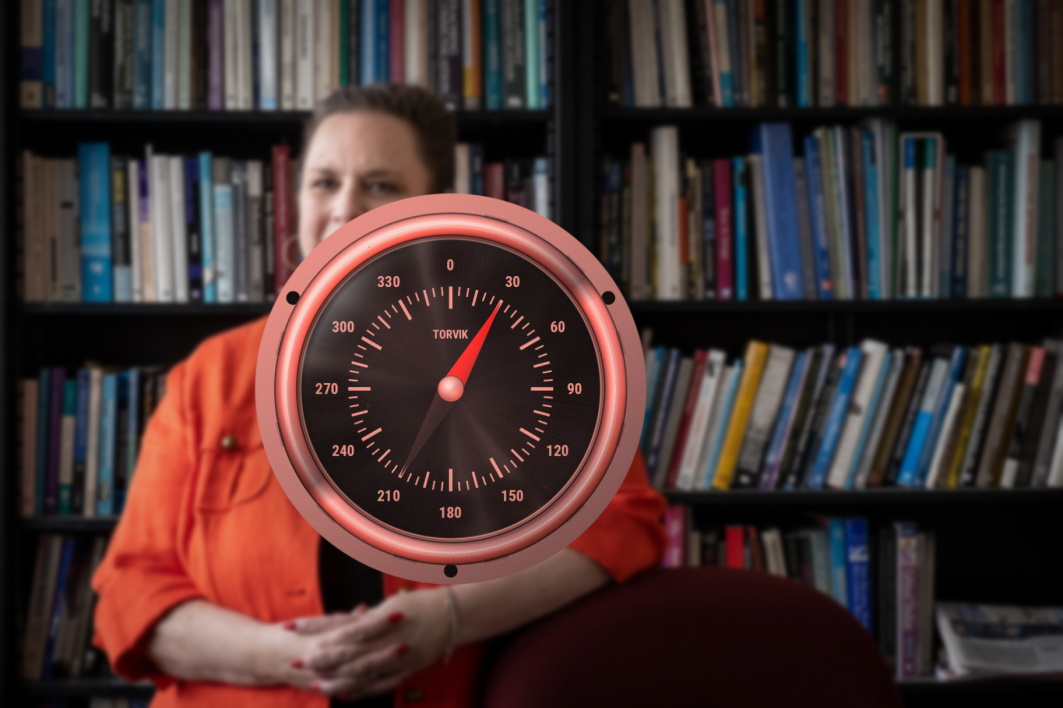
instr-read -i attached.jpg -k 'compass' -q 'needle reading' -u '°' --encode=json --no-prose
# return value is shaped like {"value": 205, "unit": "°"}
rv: {"value": 30, "unit": "°"}
